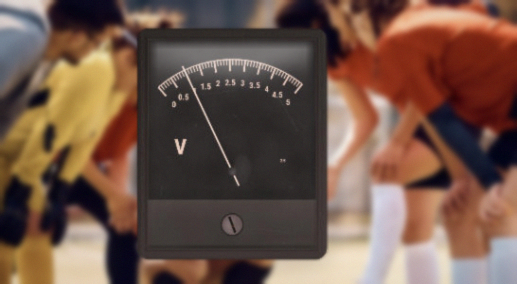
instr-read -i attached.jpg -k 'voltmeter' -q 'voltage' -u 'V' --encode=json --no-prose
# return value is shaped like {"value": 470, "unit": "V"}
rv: {"value": 1, "unit": "V"}
